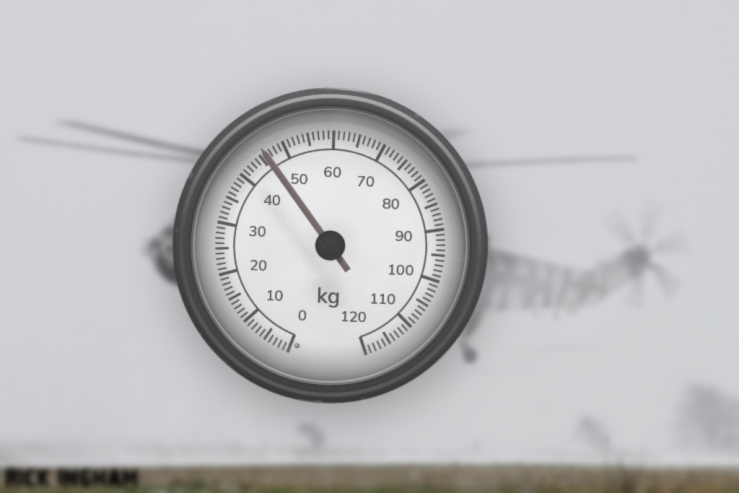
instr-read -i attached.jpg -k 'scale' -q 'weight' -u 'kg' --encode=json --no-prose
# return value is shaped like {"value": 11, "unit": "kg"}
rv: {"value": 46, "unit": "kg"}
